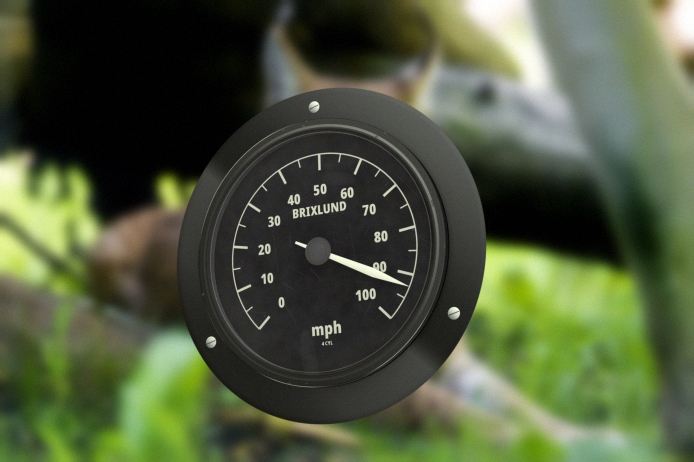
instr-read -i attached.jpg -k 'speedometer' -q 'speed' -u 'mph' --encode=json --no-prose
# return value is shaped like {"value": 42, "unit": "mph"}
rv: {"value": 92.5, "unit": "mph"}
